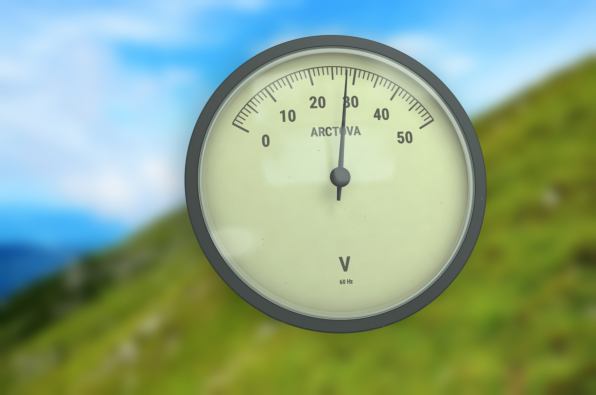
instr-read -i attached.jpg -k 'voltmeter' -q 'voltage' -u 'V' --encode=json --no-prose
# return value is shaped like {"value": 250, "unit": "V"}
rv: {"value": 28, "unit": "V"}
